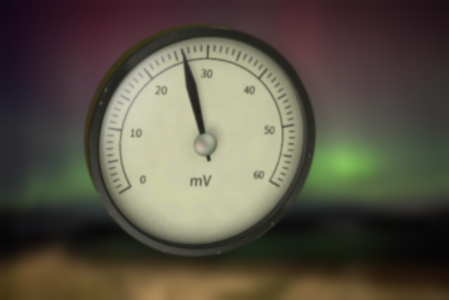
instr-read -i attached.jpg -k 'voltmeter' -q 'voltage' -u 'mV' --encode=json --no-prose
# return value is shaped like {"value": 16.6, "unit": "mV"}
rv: {"value": 26, "unit": "mV"}
